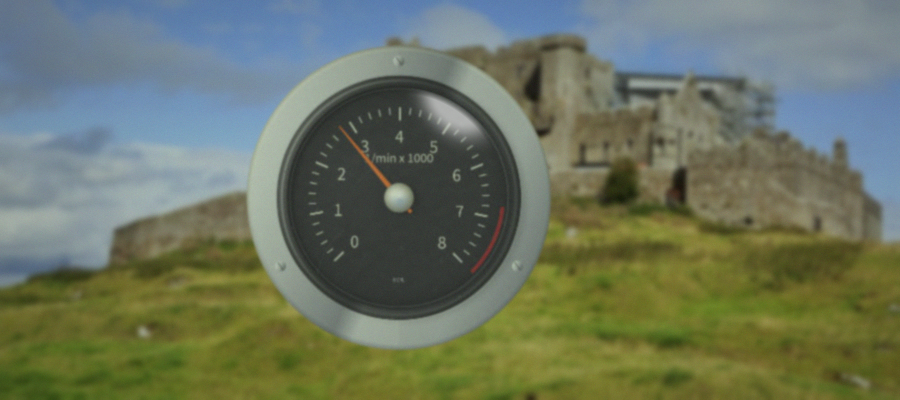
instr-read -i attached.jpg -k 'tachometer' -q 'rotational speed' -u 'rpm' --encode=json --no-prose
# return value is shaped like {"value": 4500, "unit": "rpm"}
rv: {"value": 2800, "unit": "rpm"}
